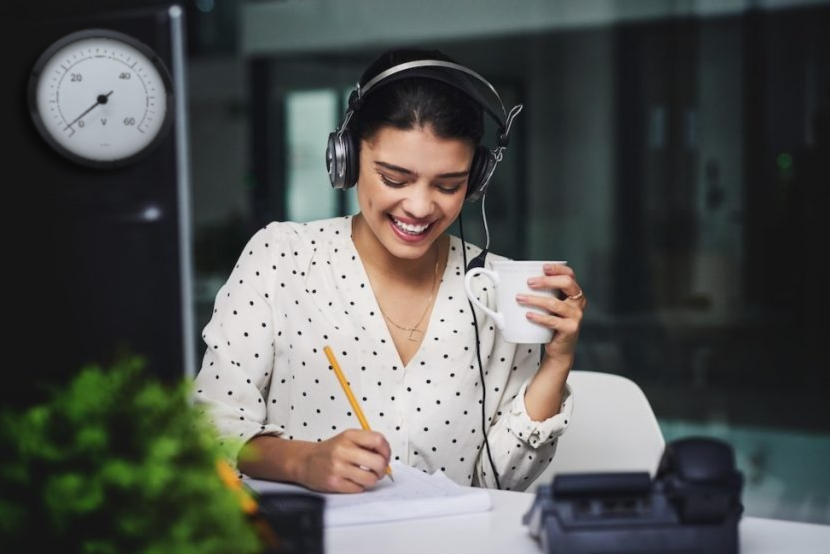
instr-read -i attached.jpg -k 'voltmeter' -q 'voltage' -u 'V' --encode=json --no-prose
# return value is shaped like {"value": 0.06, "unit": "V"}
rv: {"value": 2, "unit": "V"}
